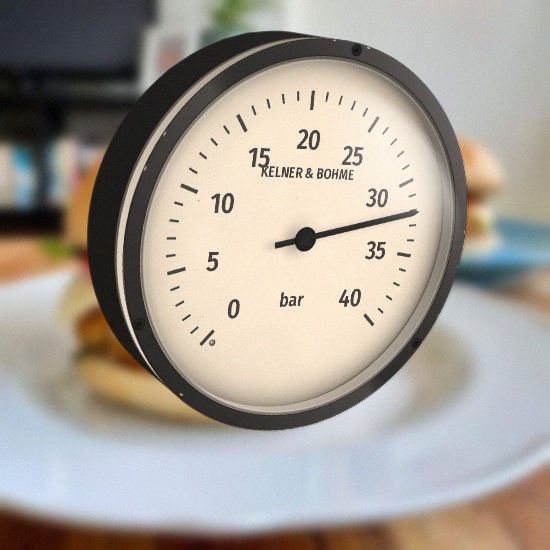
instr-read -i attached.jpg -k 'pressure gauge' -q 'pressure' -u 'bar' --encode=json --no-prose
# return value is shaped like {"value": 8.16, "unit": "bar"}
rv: {"value": 32, "unit": "bar"}
